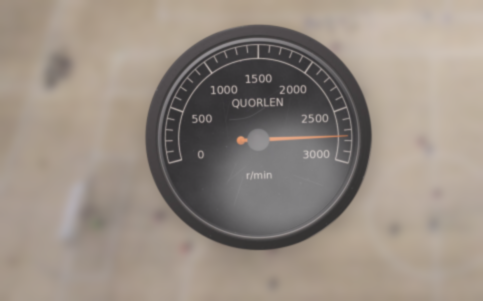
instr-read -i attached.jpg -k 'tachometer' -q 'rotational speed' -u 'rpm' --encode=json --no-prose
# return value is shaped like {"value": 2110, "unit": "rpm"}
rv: {"value": 2750, "unit": "rpm"}
